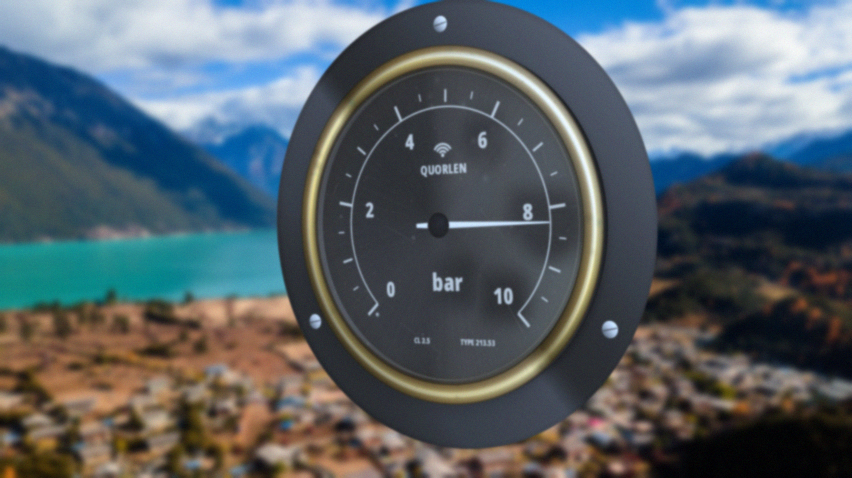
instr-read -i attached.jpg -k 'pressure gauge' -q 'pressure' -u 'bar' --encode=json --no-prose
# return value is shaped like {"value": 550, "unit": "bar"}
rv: {"value": 8.25, "unit": "bar"}
